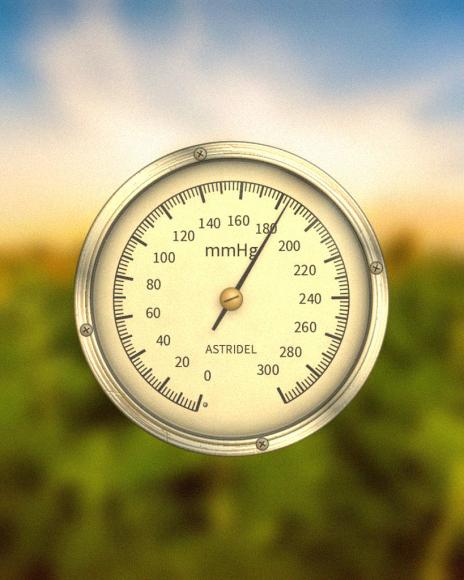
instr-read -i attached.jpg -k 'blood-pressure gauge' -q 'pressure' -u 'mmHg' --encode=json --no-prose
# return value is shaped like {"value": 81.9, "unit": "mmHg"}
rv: {"value": 184, "unit": "mmHg"}
